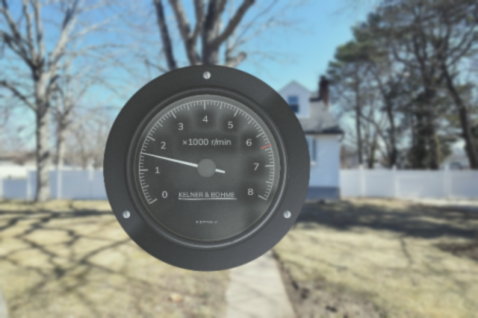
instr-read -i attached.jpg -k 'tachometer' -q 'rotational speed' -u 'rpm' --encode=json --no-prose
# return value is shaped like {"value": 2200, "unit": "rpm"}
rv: {"value": 1500, "unit": "rpm"}
